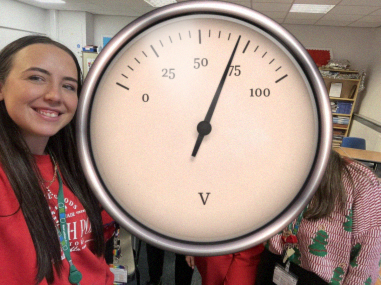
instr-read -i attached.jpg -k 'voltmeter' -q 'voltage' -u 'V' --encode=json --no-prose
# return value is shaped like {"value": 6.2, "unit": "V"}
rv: {"value": 70, "unit": "V"}
